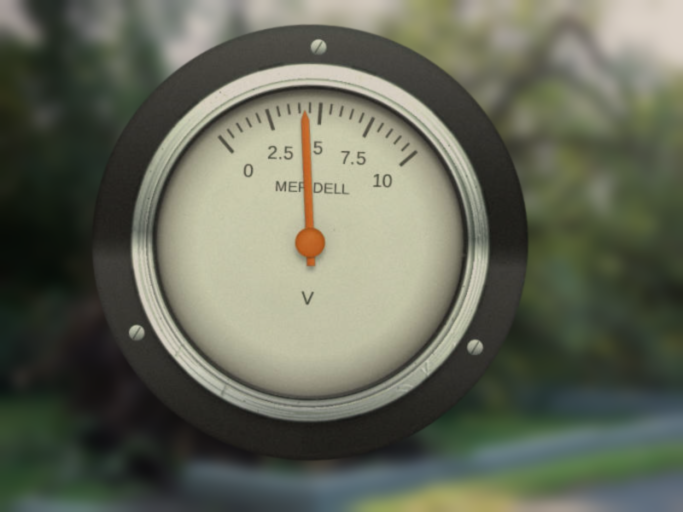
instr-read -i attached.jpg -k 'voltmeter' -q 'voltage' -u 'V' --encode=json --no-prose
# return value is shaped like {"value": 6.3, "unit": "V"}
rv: {"value": 4.25, "unit": "V"}
